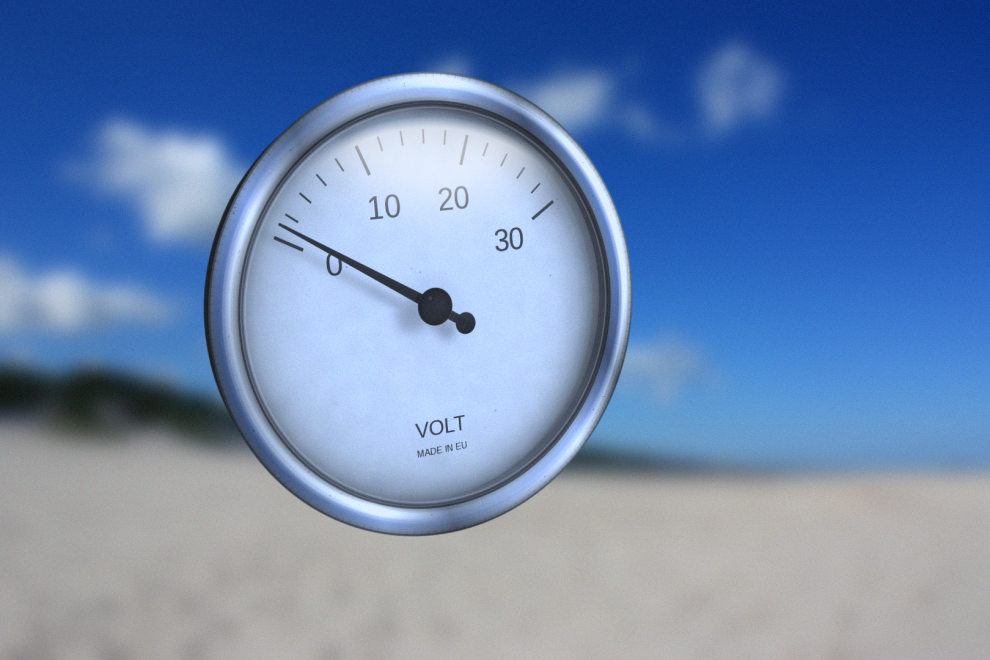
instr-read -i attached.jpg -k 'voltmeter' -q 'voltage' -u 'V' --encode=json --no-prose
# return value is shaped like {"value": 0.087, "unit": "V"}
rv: {"value": 1, "unit": "V"}
